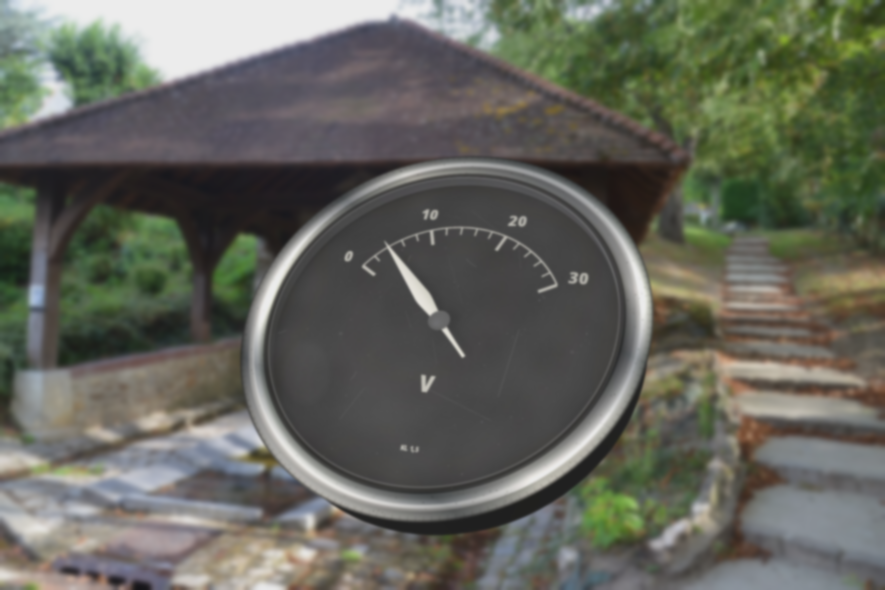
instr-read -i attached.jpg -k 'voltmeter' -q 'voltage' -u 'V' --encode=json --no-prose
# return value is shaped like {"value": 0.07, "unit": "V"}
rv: {"value": 4, "unit": "V"}
